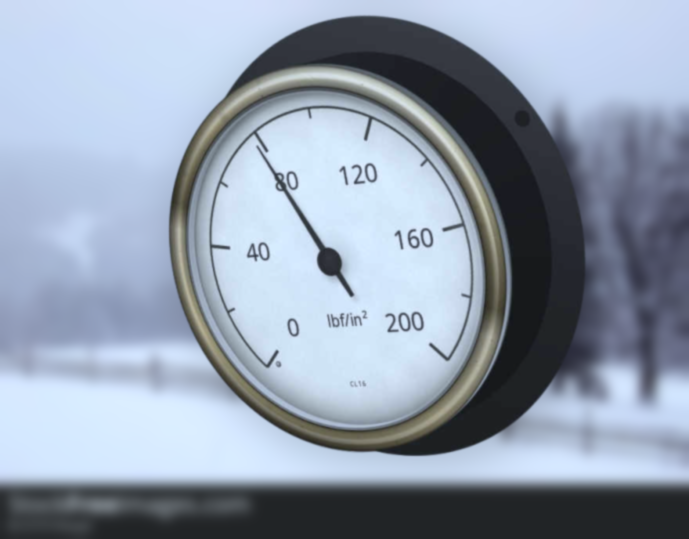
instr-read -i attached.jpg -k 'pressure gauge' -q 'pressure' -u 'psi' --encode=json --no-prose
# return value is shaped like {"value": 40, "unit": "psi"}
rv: {"value": 80, "unit": "psi"}
